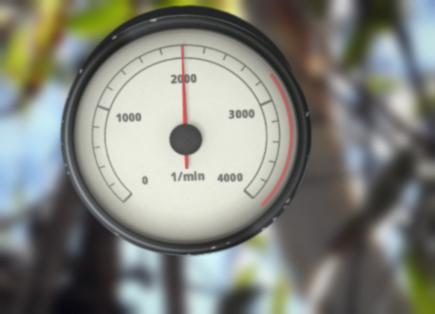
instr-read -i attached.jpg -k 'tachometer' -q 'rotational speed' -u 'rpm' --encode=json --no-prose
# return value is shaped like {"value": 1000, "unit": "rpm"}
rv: {"value": 2000, "unit": "rpm"}
